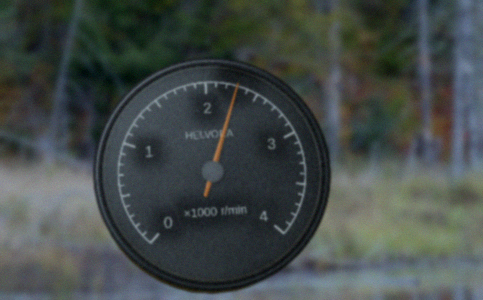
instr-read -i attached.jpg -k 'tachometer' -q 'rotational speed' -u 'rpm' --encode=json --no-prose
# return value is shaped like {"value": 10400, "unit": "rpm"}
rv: {"value": 2300, "unit": "rpm"}
